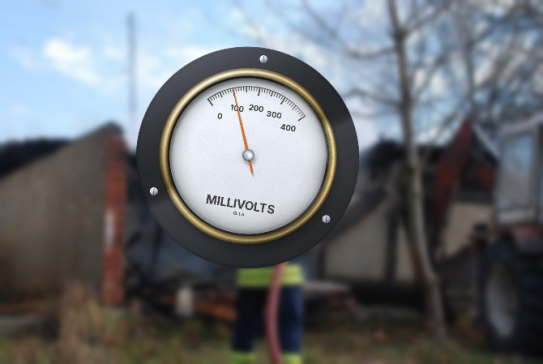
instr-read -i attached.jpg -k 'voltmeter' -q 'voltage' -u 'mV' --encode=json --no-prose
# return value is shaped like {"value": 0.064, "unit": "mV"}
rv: {"value": 100, "unit": "mV"}
